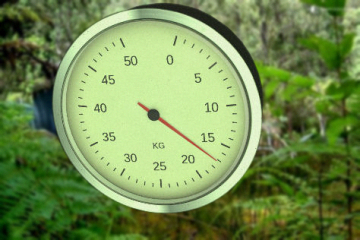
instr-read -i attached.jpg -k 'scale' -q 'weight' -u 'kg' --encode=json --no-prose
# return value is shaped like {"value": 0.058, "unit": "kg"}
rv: {"value": 17, "unit": "kg"}
